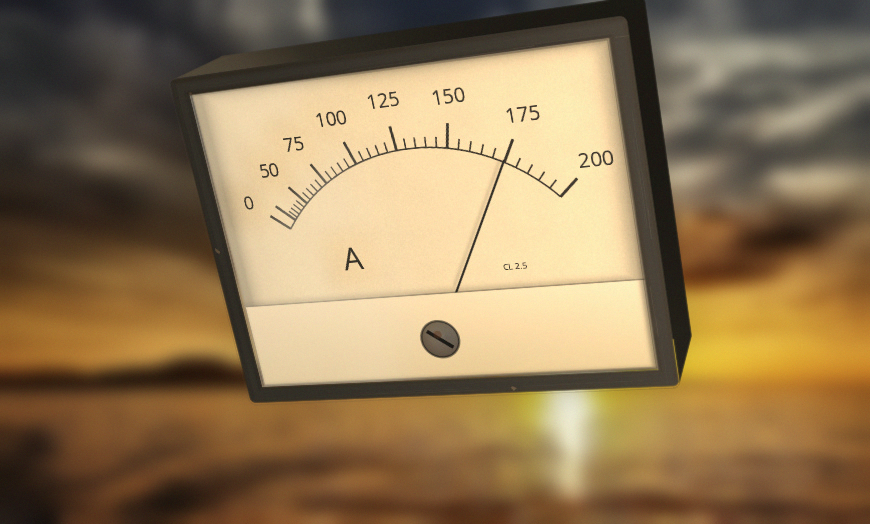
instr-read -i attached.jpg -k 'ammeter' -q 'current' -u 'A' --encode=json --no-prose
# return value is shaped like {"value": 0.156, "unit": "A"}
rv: {"value": 175, "unit": "A"}
